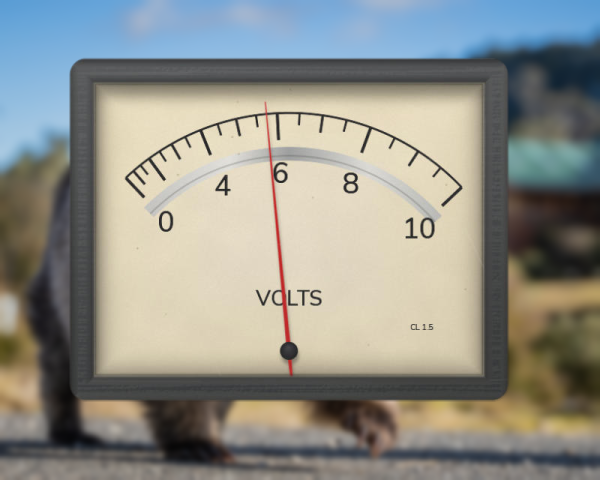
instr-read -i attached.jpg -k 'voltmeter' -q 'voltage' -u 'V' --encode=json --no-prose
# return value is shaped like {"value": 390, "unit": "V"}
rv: {"value": 5.75, "unit": "V"}
